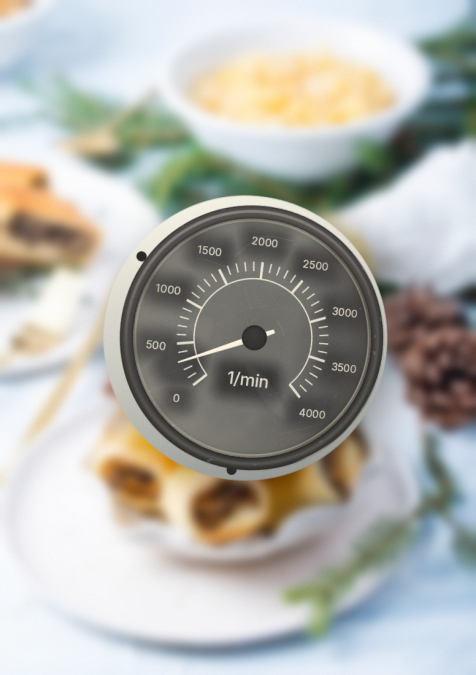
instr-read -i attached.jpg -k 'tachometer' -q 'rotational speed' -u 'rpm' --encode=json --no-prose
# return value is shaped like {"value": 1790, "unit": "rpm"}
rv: {"value": 300, "unit": "rpm"}
